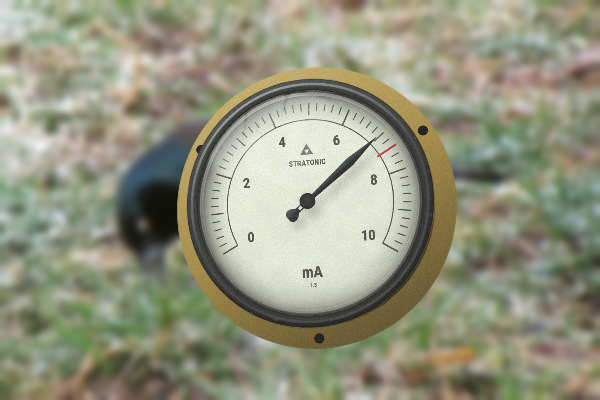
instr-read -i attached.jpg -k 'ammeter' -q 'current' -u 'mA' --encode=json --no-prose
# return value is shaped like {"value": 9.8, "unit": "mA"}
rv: {"value": 7, "unit": "mA"}
